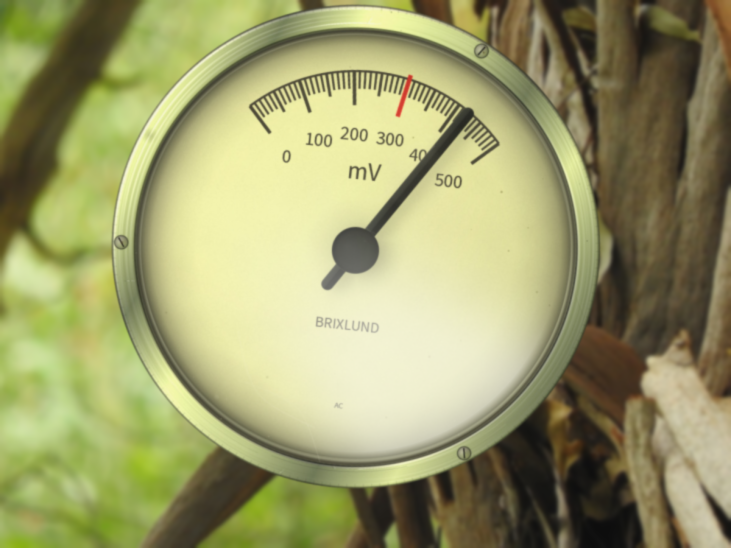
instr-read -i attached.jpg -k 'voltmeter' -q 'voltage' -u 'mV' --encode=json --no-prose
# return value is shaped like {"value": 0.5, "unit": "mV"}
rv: {"value": 420, "unit": "mV"}
